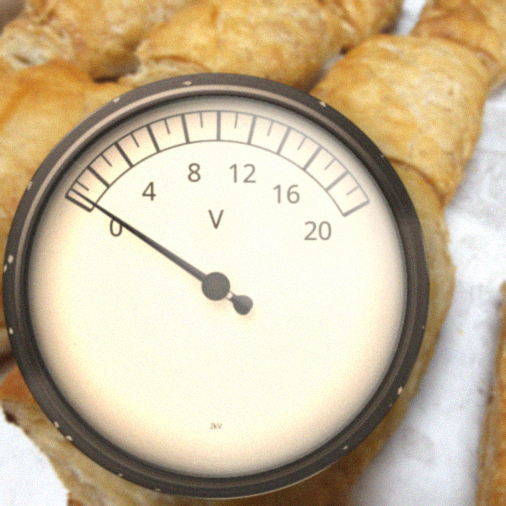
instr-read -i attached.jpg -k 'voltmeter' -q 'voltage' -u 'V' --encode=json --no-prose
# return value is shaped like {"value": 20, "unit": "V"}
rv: {"value": 0.5, "unit": "V"}
